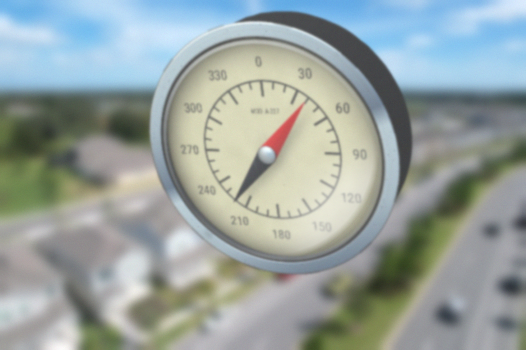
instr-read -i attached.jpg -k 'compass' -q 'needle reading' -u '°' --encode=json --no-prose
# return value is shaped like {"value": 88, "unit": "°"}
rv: {"value": 40, "unit": "°"}
